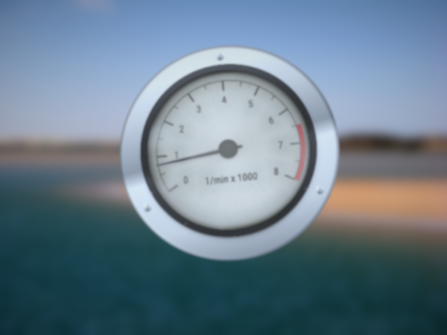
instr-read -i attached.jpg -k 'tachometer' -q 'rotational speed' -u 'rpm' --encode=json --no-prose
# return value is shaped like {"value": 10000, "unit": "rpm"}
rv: {"value": 750, "unit": "rpm"}
